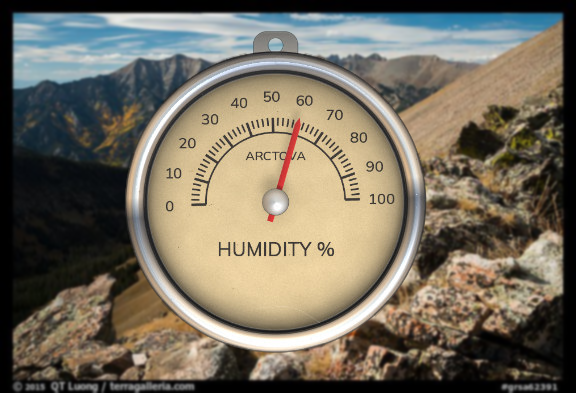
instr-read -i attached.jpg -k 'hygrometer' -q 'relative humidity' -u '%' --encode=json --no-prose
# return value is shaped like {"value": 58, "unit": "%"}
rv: {"value": 60, "unit": "%"}
